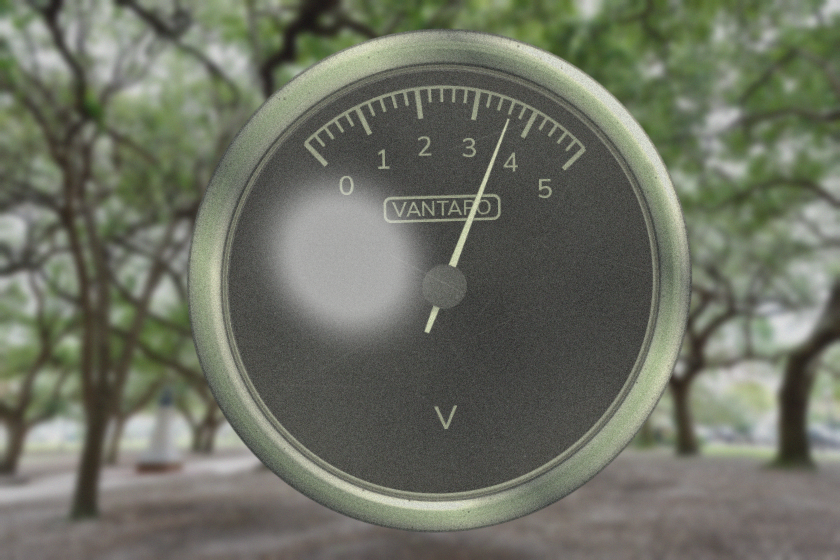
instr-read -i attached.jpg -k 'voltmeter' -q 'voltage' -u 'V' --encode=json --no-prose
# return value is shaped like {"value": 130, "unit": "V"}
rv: {"value": 3.6, "unit": "V"}
